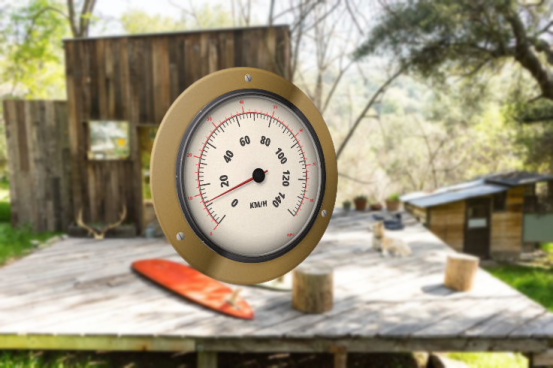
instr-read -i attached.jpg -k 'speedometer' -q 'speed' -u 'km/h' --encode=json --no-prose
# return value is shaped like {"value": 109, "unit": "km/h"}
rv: {"value": 12, "unit": "km/h"}
